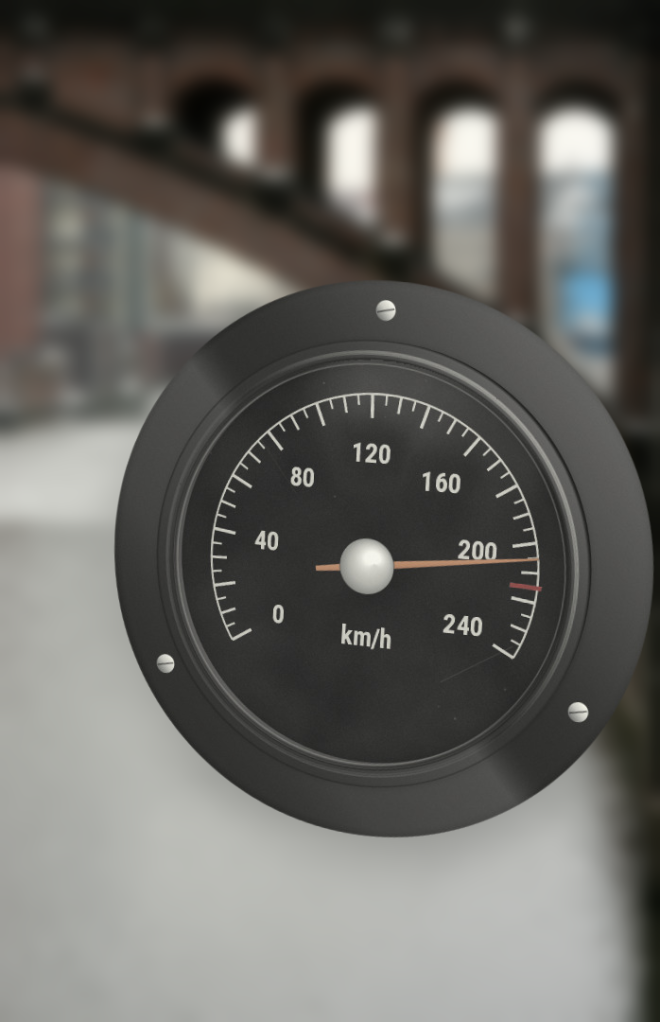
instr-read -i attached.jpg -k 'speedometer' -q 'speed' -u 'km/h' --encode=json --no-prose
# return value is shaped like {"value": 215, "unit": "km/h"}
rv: {"value": 205, "unit": "km/h"}
